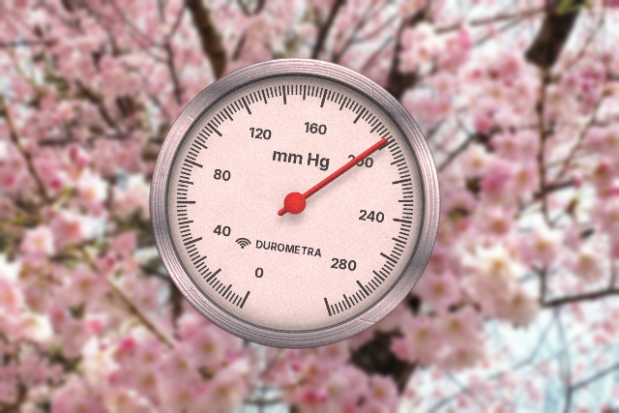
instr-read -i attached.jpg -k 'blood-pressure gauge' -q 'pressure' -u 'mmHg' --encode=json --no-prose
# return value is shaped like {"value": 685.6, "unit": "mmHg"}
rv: {"value": 198, "unit": "mmHg"}
